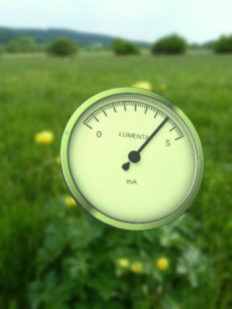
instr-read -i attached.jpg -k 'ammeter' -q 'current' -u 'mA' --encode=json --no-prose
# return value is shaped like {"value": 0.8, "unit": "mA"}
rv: {"value": 4, "unit": "mA"}
